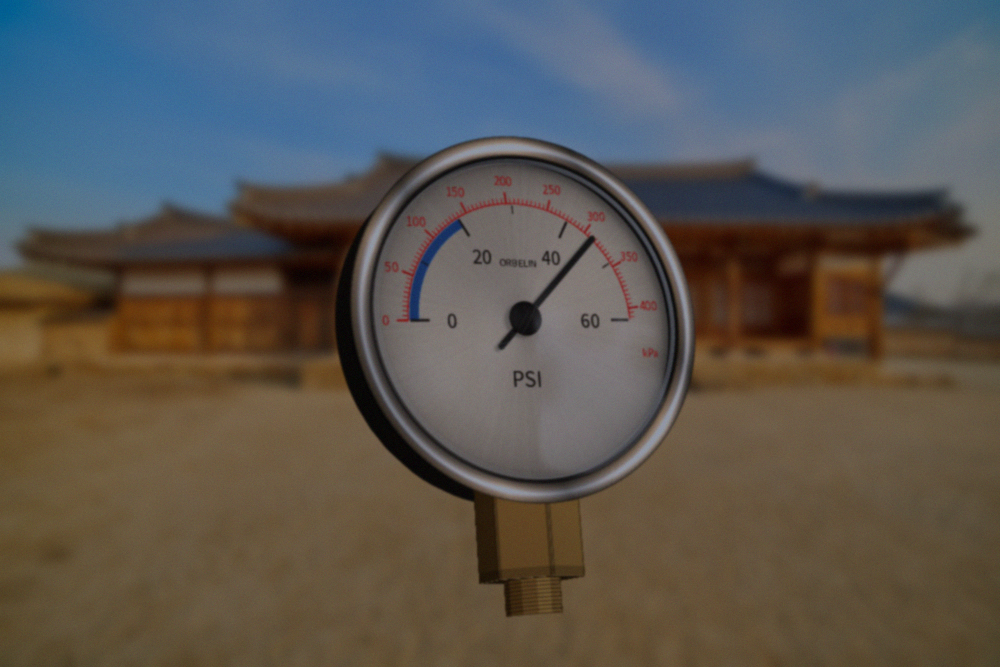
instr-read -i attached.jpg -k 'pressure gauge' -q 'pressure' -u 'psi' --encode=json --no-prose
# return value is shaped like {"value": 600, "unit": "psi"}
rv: {"value": 45, "unit": "psi"}
